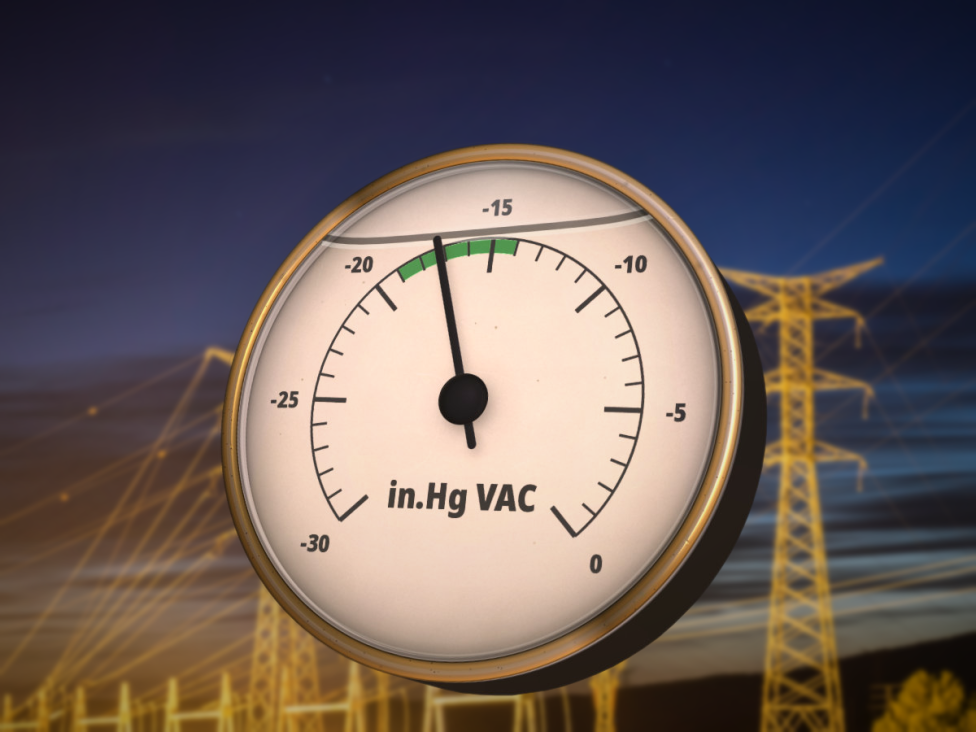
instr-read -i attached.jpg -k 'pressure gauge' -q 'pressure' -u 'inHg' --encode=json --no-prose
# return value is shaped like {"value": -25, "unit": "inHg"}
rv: {"value": -17, "unit": "inHg"}
